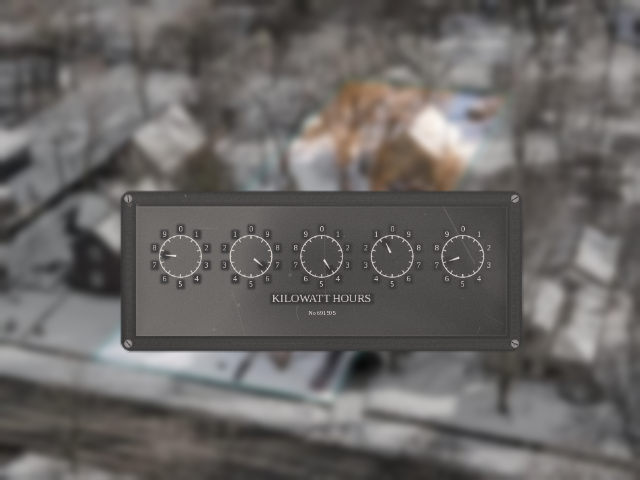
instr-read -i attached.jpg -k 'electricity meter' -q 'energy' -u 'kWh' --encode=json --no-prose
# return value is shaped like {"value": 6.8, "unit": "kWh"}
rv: {"value": 76407, "unit": "kWh"}
